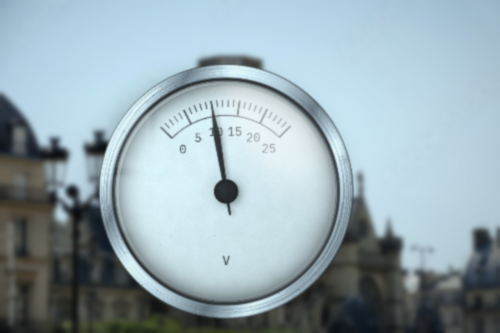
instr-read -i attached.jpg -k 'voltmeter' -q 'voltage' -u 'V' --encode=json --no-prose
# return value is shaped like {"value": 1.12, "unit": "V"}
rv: {"value": 10, "unit": "V"}
